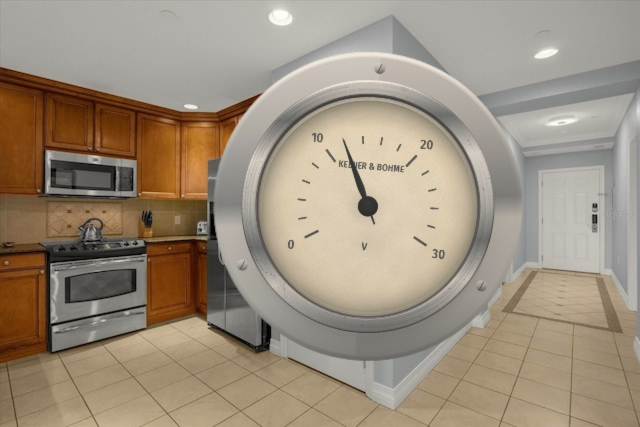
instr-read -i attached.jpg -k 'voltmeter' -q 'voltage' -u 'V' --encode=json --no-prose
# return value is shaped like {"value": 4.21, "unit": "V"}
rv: {"value": 12, "unit": "V"}
